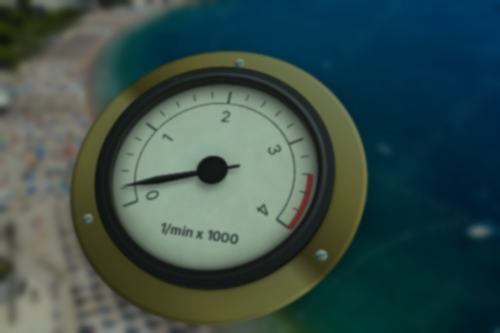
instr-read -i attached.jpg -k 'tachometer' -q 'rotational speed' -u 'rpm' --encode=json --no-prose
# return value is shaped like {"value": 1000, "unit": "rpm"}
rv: {"value": 200, "unit": "rpm"}
